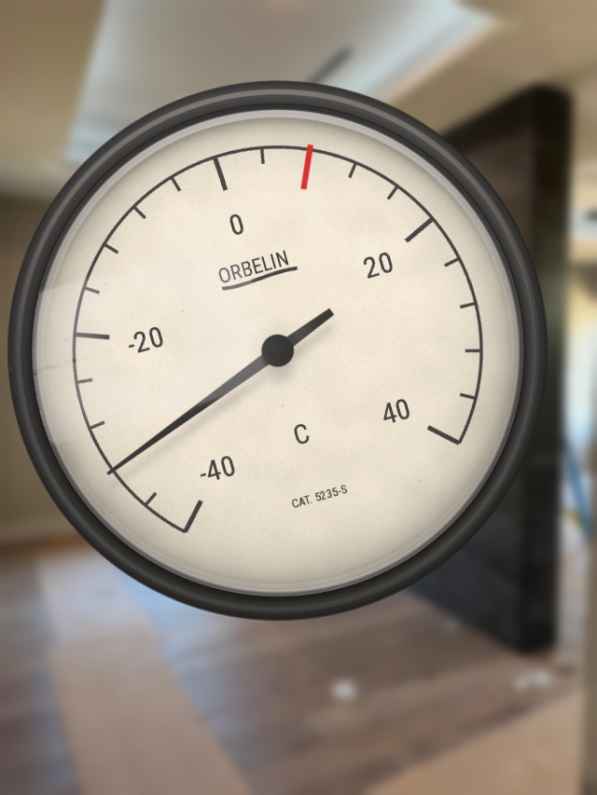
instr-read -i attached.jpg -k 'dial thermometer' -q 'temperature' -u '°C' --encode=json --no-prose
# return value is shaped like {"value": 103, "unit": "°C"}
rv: {"value": -32, "unit": "°C"}
